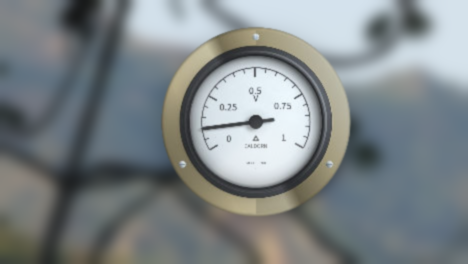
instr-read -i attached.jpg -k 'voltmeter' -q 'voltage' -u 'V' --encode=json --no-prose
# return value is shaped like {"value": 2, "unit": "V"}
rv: {"value": 0.1, "unit": "V"}
